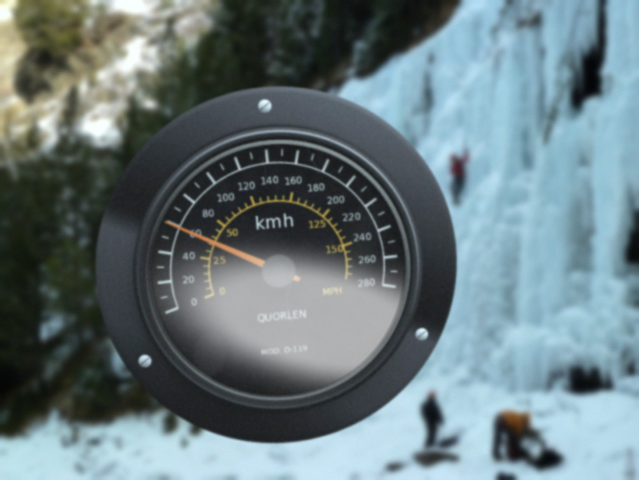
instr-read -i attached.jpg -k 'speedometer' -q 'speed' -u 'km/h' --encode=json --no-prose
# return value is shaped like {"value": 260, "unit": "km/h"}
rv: {"value": 60, "unit": "km/h"}
